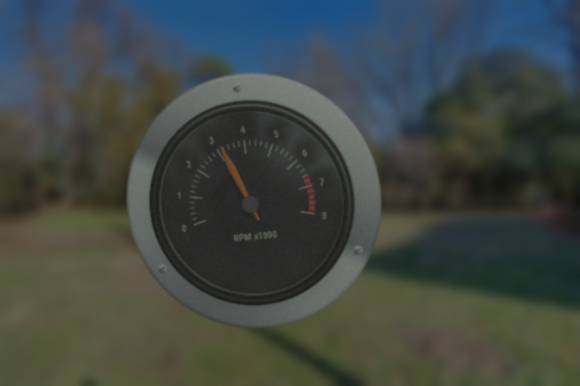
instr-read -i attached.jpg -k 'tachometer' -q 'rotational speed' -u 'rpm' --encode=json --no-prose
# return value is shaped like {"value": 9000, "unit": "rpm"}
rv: {"value": 3200, "unit": "rpm"}
